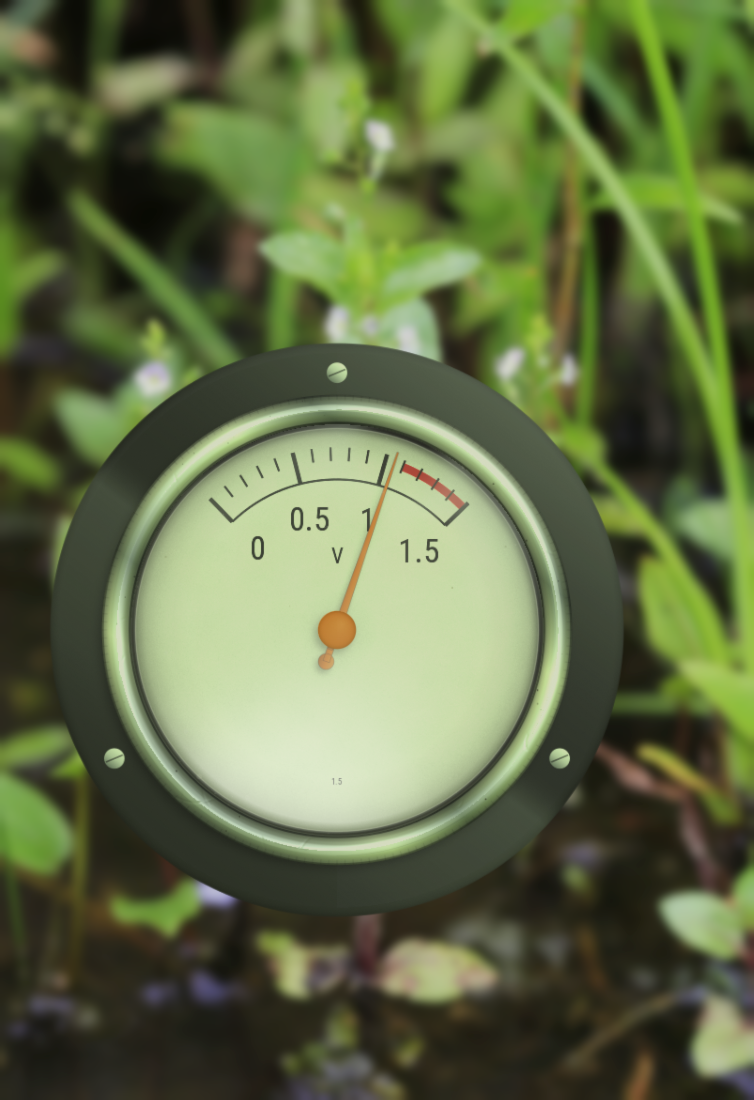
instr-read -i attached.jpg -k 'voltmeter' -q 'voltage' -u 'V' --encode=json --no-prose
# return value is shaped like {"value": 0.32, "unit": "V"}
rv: {"value": 1.05, "unit": "V"}
